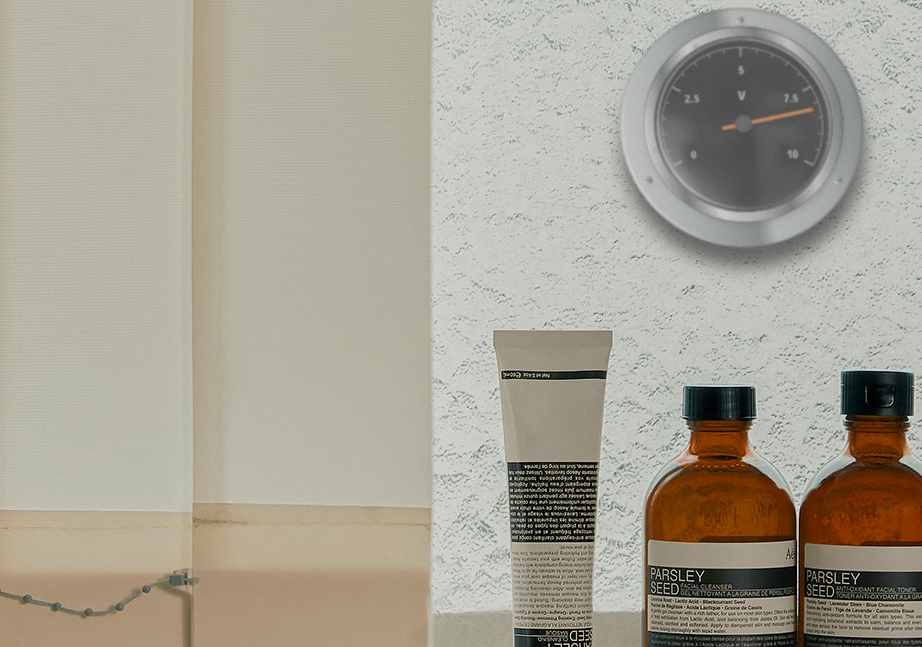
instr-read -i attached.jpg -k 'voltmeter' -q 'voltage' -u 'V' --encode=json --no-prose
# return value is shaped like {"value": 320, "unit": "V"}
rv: {"value": 8.25, "unit": "V"}
